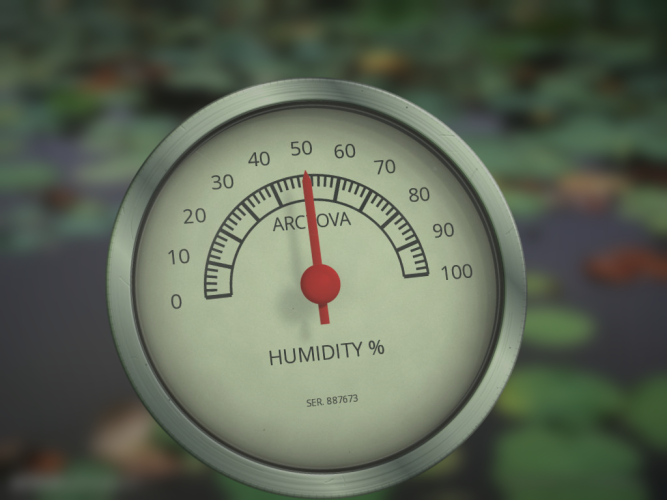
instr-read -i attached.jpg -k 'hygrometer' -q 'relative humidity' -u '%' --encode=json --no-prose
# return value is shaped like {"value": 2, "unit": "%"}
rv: {"value": 50, "unit": "%"}
